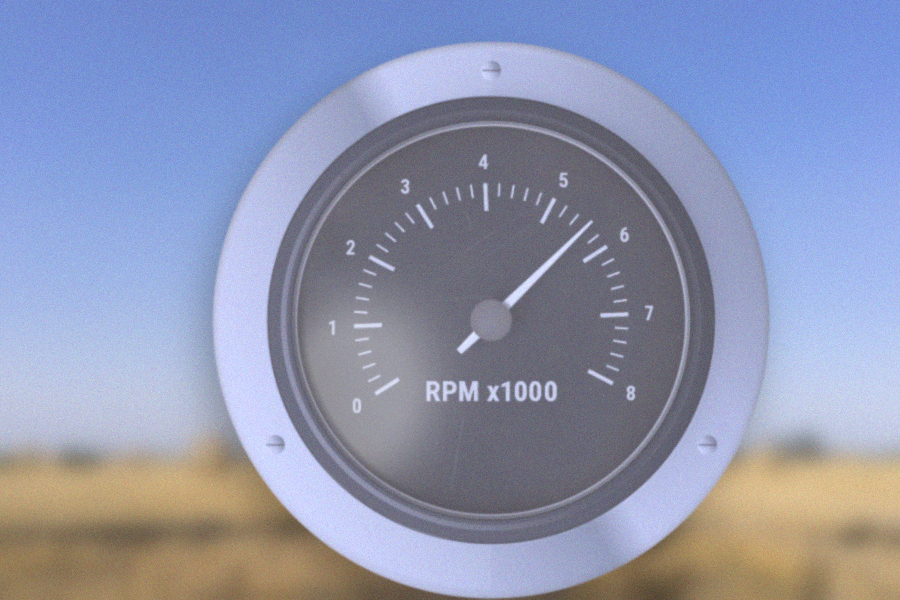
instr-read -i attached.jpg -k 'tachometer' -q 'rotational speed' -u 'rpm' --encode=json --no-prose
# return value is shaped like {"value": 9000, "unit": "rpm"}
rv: {"value": 5600, "unit": "rpm"}
